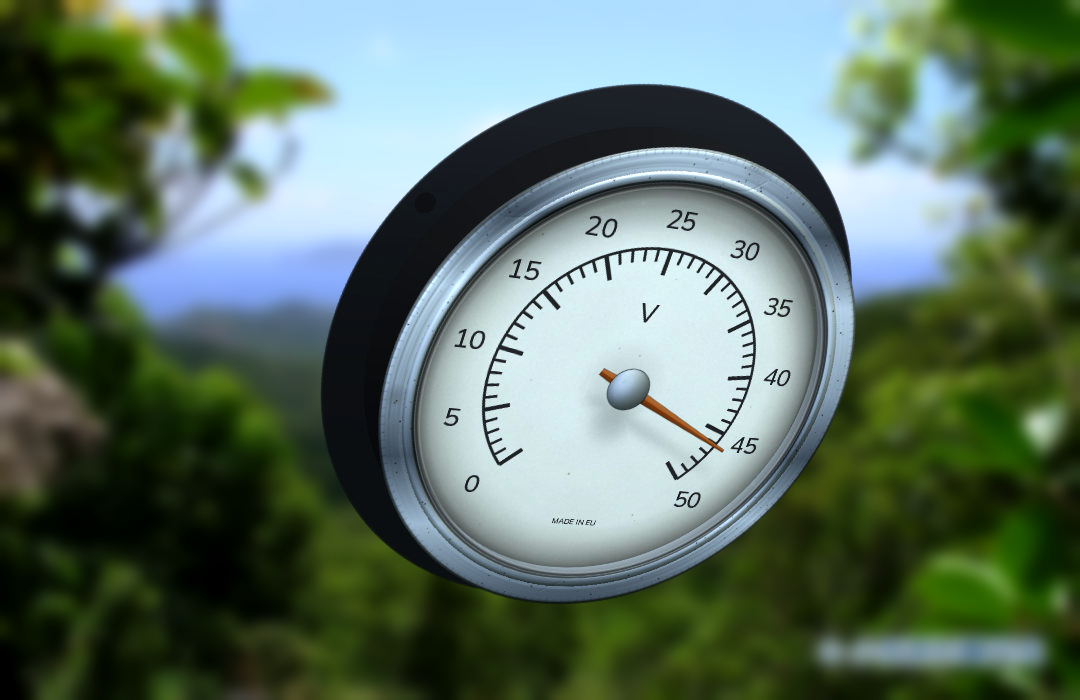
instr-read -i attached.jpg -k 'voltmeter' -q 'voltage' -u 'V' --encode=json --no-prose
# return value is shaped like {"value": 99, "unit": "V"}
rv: {"value": 46, "unit": "V"}
